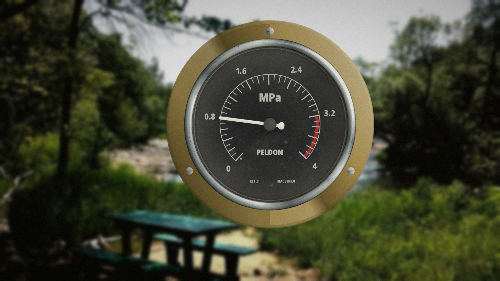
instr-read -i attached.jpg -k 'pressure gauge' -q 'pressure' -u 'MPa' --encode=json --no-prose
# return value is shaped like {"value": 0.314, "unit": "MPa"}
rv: {"value": 0.8, "unit": "MPa"}
